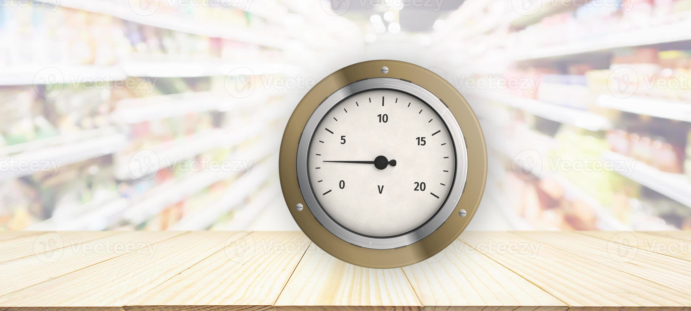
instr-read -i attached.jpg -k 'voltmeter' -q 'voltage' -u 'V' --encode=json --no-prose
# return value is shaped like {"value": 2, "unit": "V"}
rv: {"value": 2.5, "unit": "V"}
